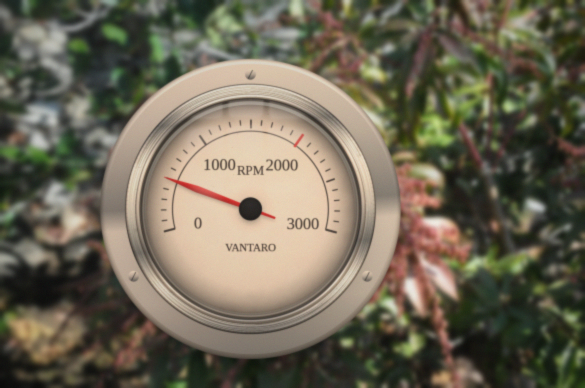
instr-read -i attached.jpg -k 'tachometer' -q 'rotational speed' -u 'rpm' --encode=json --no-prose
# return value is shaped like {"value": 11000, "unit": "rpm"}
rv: {"value": 500, "unit": "rpm"}
